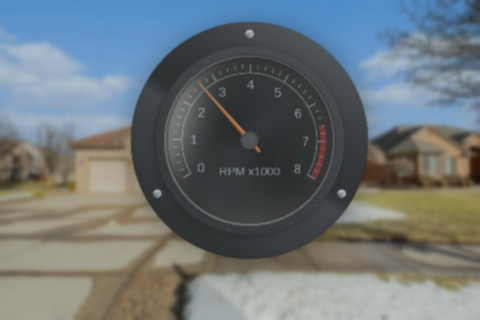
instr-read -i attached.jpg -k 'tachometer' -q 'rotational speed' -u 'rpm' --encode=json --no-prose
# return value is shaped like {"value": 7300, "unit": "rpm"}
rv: {"value": 2600, "unit": "rpm"}
